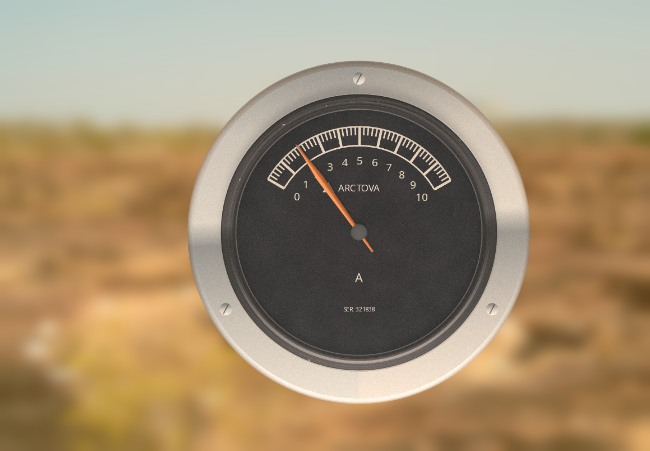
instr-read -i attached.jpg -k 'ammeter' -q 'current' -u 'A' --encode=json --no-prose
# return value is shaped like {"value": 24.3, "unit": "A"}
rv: {"value": 2, "unit": "A"}
